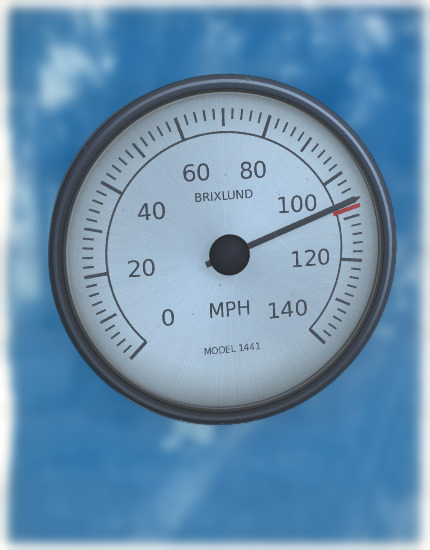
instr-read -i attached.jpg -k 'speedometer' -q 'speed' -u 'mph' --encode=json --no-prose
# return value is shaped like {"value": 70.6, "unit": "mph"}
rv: {"value": 106, "unit": "mph"}
